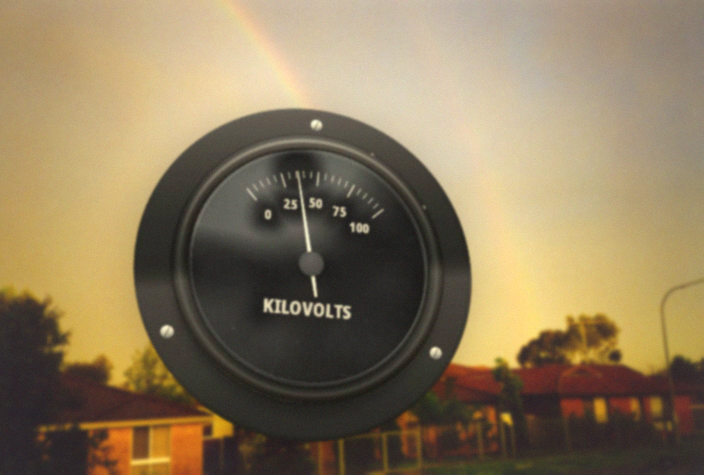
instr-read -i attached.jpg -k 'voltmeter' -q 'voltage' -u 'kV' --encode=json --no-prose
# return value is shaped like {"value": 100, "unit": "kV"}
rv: {"value": 35, "unit": "kV"}
